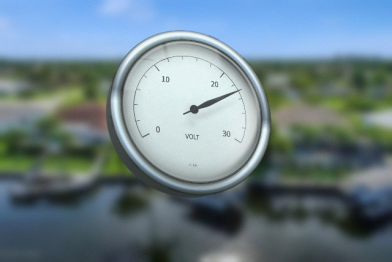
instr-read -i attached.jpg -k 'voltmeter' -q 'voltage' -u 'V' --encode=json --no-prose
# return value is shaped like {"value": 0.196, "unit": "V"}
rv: {"value": 23, "unit": "V"}
